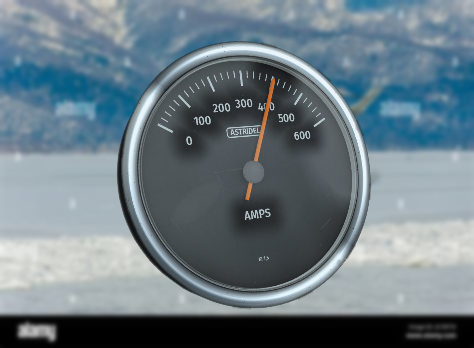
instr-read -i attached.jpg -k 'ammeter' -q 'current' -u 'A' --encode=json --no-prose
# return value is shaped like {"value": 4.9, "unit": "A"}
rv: {"value": 400, "unit": "A"}
